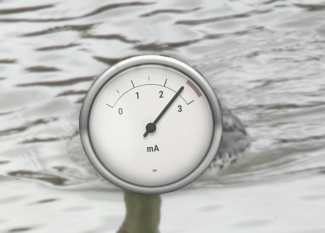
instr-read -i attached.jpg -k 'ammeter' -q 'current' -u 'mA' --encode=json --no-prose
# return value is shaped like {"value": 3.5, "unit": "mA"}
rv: {"value": 2.5, "unit": "mA"}
